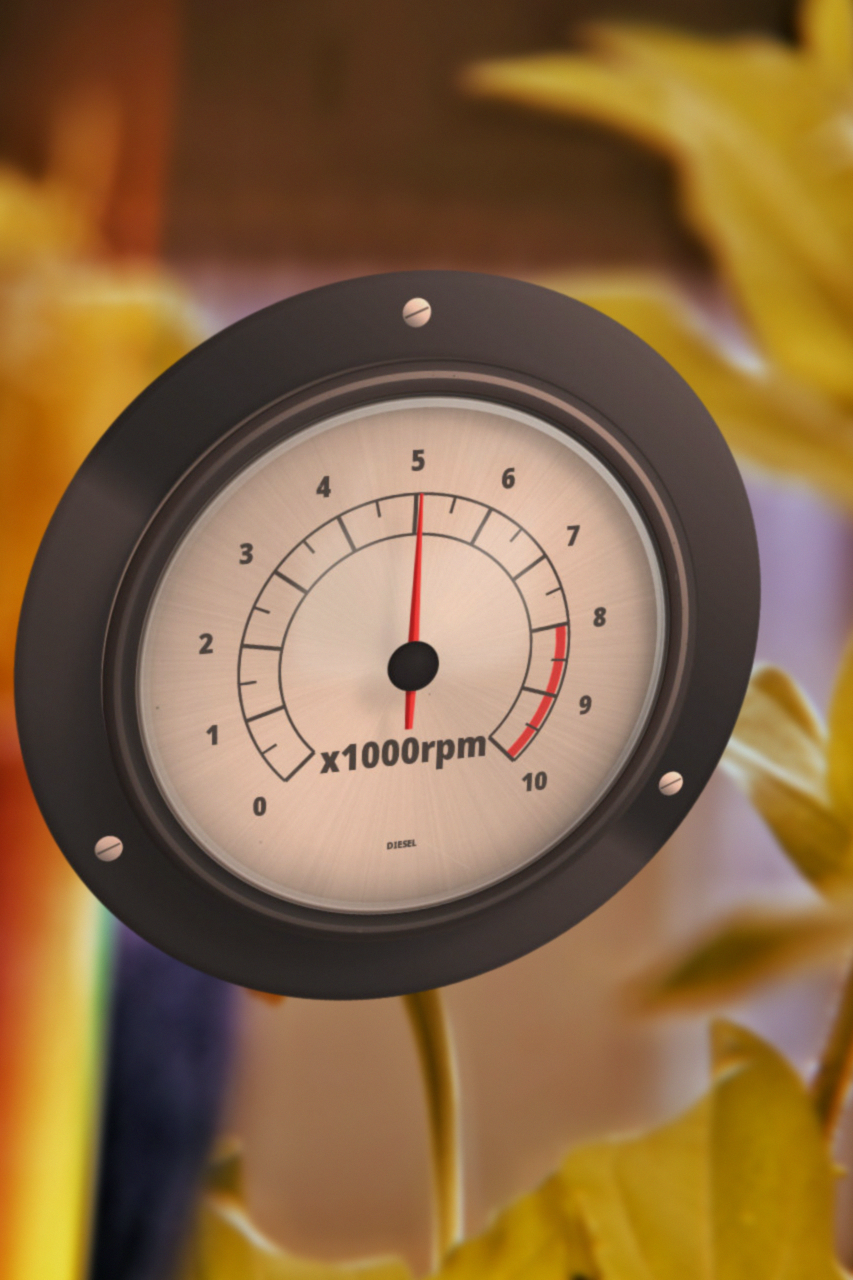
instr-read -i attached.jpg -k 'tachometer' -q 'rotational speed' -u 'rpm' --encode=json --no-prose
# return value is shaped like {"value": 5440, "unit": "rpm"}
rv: {"value": 5000, "unit": "rpm"}
